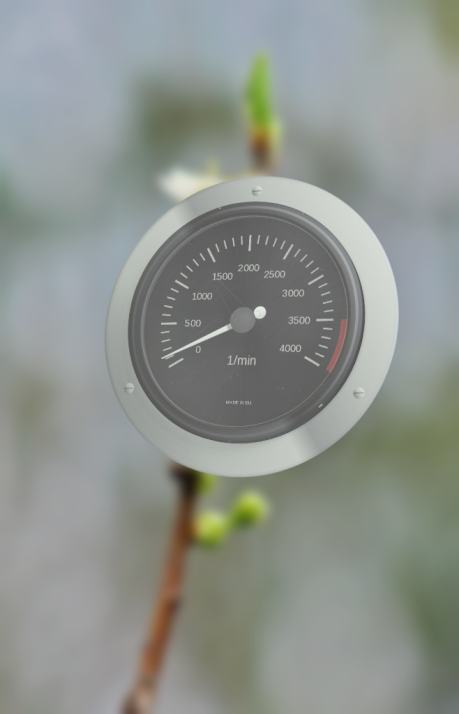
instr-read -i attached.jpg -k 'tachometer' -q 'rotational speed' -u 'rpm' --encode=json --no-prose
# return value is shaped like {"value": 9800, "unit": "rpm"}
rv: {"value": 100, "unit": "rpm"}
